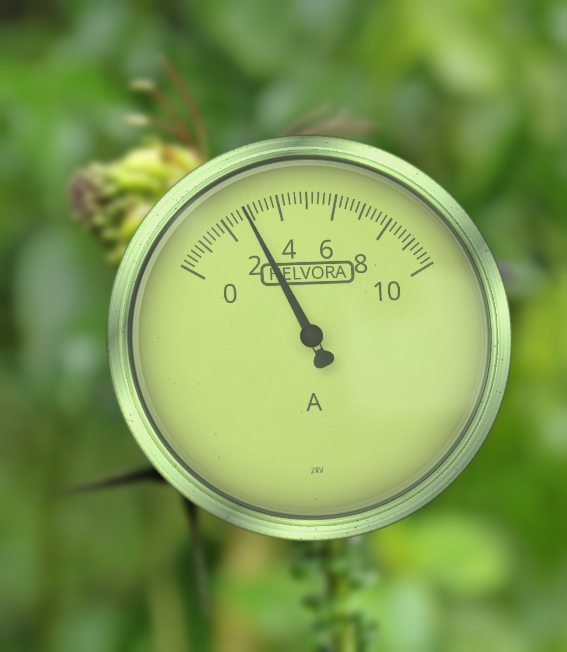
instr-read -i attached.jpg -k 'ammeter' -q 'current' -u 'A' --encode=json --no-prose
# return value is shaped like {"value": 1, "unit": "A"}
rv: {"value": 2.8, "unit": "A"}
